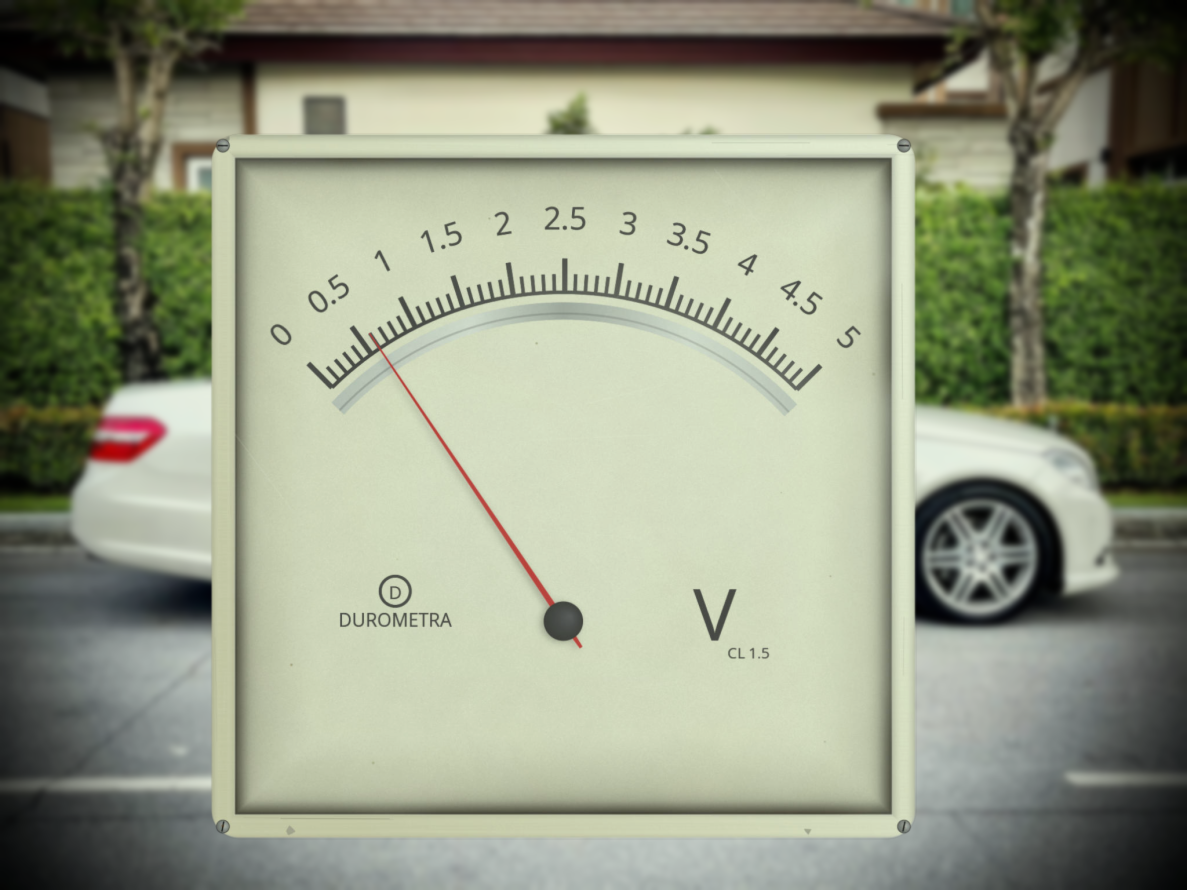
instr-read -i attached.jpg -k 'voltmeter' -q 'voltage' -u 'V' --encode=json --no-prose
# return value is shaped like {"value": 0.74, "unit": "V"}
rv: {"value": 0.6, "unit": "V"}
